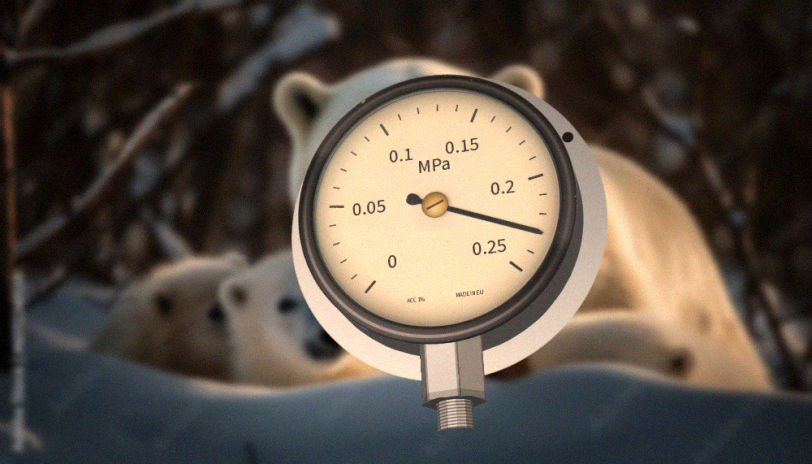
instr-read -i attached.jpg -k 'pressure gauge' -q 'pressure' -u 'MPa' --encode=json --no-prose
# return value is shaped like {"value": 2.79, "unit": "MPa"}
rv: {"value": 0.23, "unit": "MPa"}
